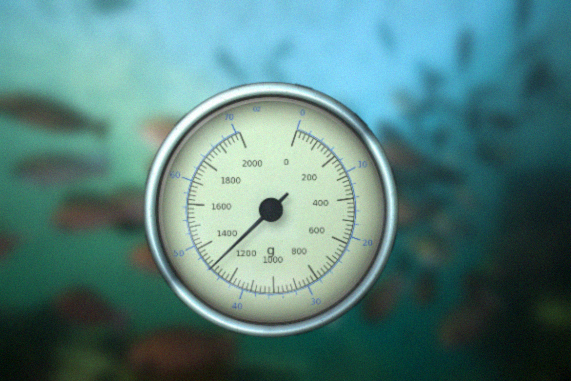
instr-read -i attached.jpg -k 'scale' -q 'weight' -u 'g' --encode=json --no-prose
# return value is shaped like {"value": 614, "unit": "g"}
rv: {"value": 1300, "unit": "g"}
